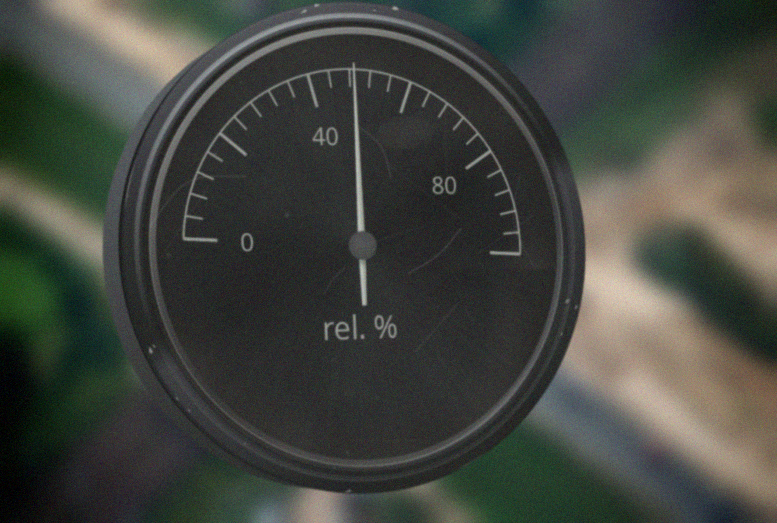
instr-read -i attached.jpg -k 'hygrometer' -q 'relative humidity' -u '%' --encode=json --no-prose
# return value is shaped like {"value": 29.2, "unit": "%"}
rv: {"value": 48, "unit": "%"}
